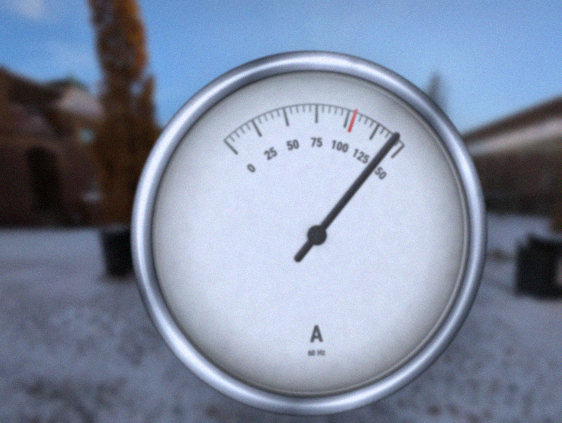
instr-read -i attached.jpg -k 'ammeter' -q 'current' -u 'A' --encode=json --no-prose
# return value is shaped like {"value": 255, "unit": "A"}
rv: {"value": 140, "unit": "A"}
